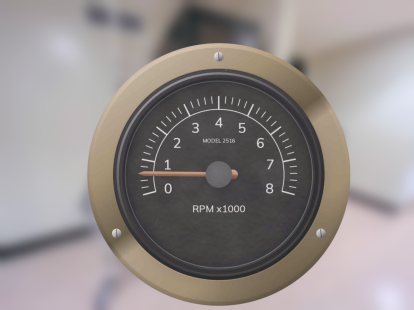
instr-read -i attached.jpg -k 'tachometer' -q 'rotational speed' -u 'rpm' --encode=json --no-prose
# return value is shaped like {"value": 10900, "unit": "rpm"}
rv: {"value": 600, "unit": "rpm"}
